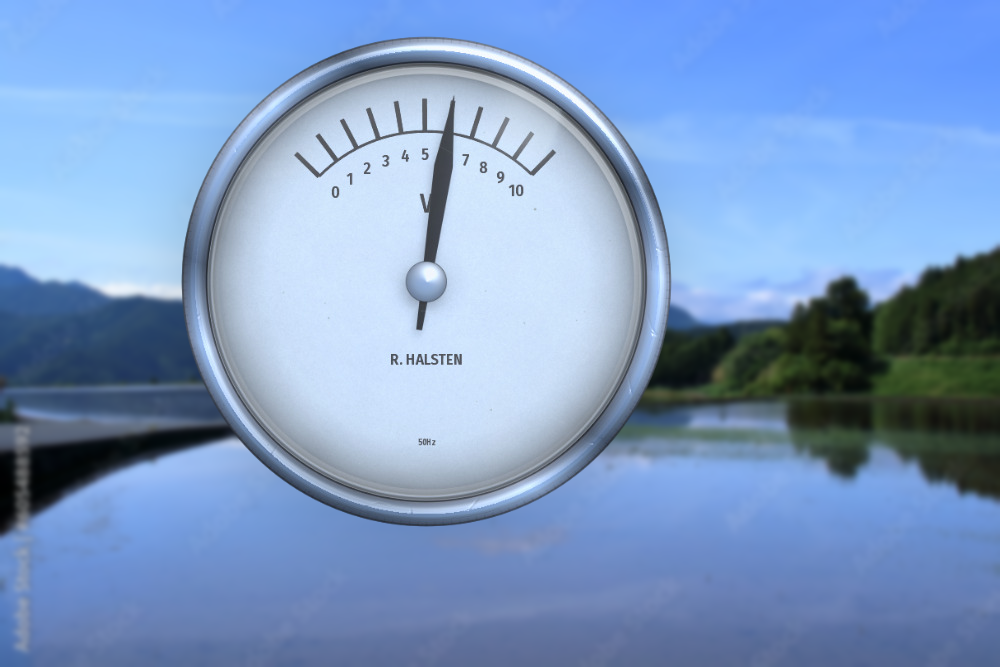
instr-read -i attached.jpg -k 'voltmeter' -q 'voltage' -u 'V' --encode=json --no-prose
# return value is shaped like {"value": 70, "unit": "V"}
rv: {"value": 6, "unit": "V"}
